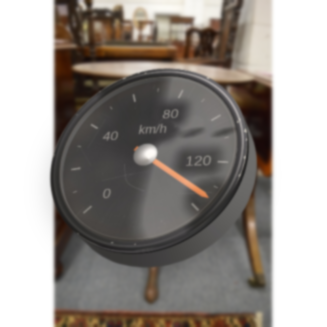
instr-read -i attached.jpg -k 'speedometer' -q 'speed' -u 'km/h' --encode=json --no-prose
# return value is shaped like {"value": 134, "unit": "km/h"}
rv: {"value": 135, "unit": "km/h"}
